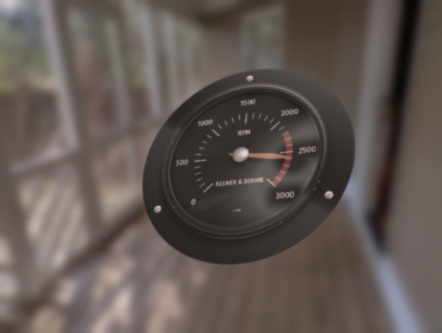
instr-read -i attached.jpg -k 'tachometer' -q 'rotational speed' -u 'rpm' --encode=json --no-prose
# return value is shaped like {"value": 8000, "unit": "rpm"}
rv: {"value": 2600, "unit": "rpm"}
